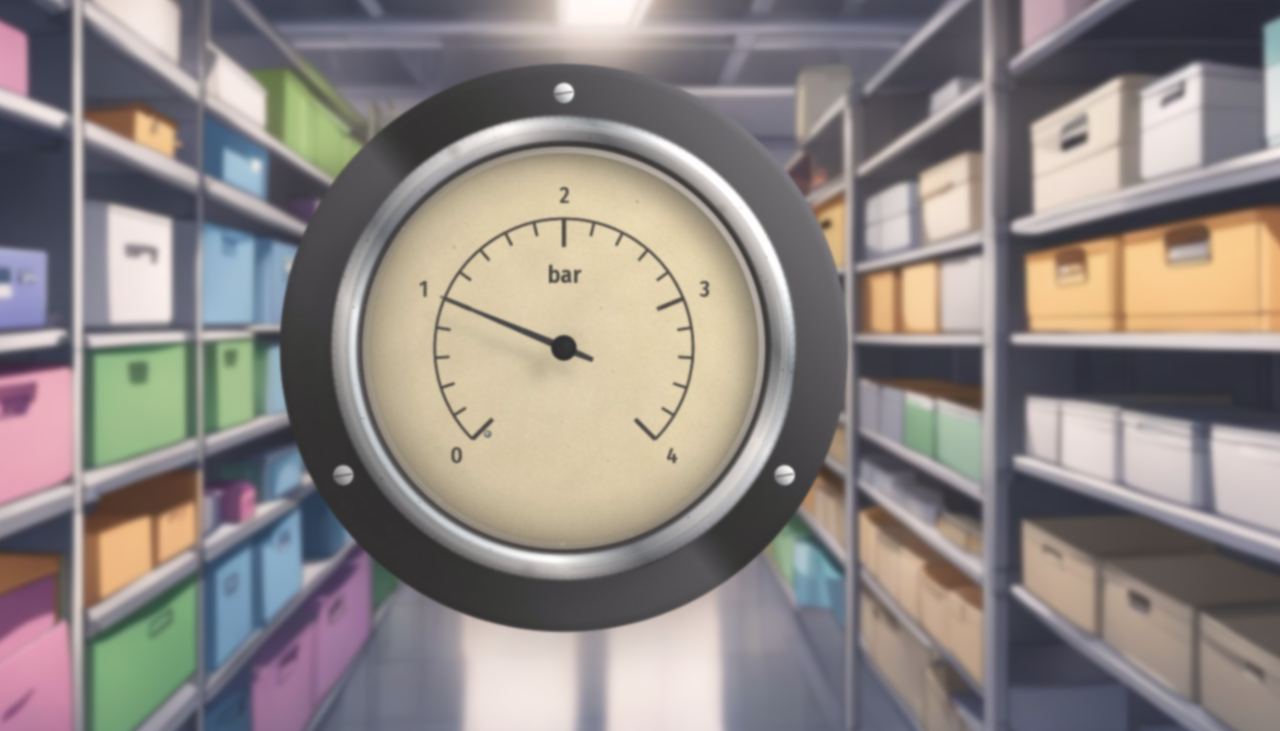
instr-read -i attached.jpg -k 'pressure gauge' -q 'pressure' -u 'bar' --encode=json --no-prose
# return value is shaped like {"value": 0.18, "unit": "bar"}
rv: {"value": 1, "unit": "bar"}
